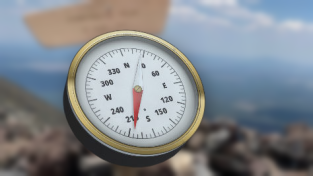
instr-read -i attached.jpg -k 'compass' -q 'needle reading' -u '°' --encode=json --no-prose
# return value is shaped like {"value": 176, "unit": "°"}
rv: {"value": 205, "unit": "°"}
